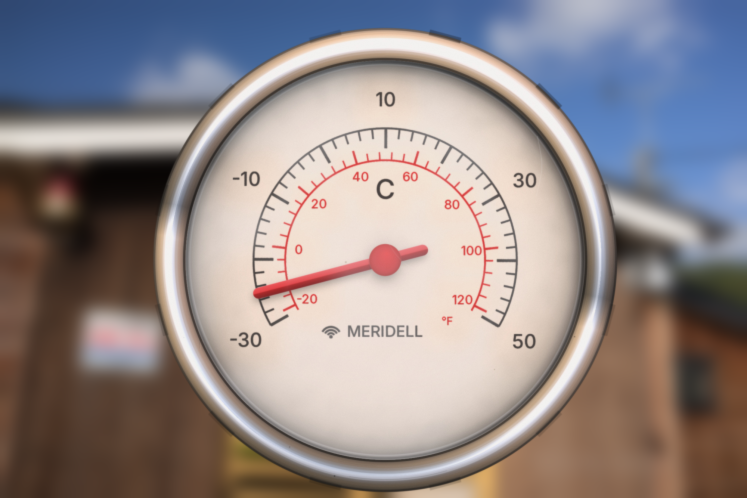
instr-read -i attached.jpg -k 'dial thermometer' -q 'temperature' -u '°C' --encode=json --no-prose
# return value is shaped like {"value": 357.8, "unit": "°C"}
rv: {"value": -25, "unit": "°C"}
